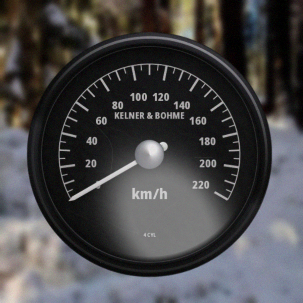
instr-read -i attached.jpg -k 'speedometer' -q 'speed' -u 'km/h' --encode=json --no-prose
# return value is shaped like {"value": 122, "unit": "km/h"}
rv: {"value": 0, "unit": "km/h"}
